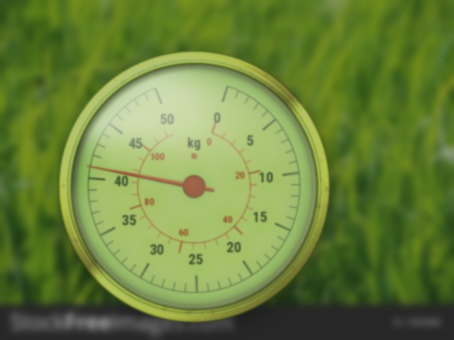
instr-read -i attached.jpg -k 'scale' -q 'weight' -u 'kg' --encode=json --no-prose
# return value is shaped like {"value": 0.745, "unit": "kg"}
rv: {"value": 41, "unit": "kg"}
